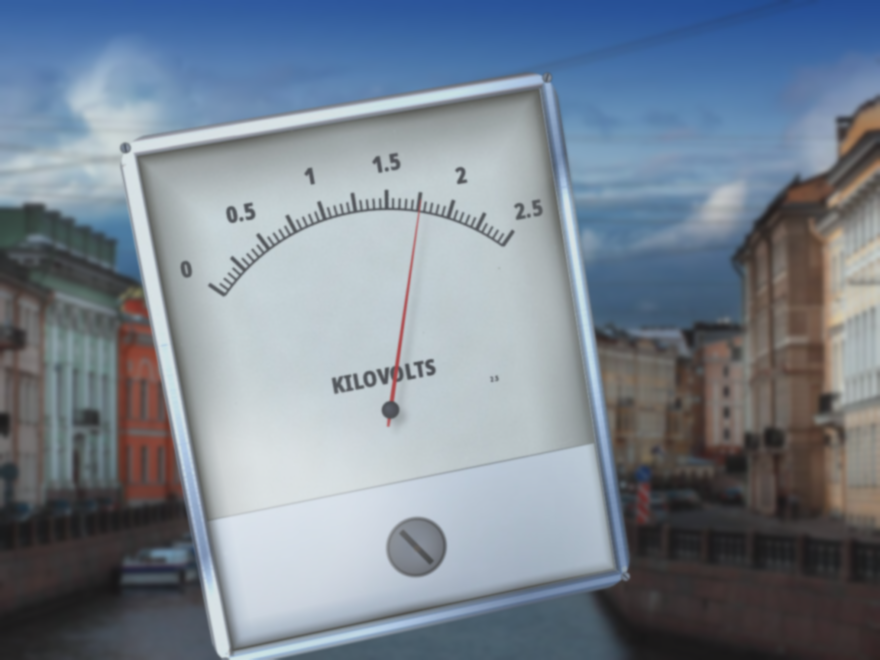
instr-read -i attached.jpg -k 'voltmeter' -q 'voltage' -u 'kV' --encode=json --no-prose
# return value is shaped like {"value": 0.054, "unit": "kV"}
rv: {"value": 1.75, "unit": "kV"}
